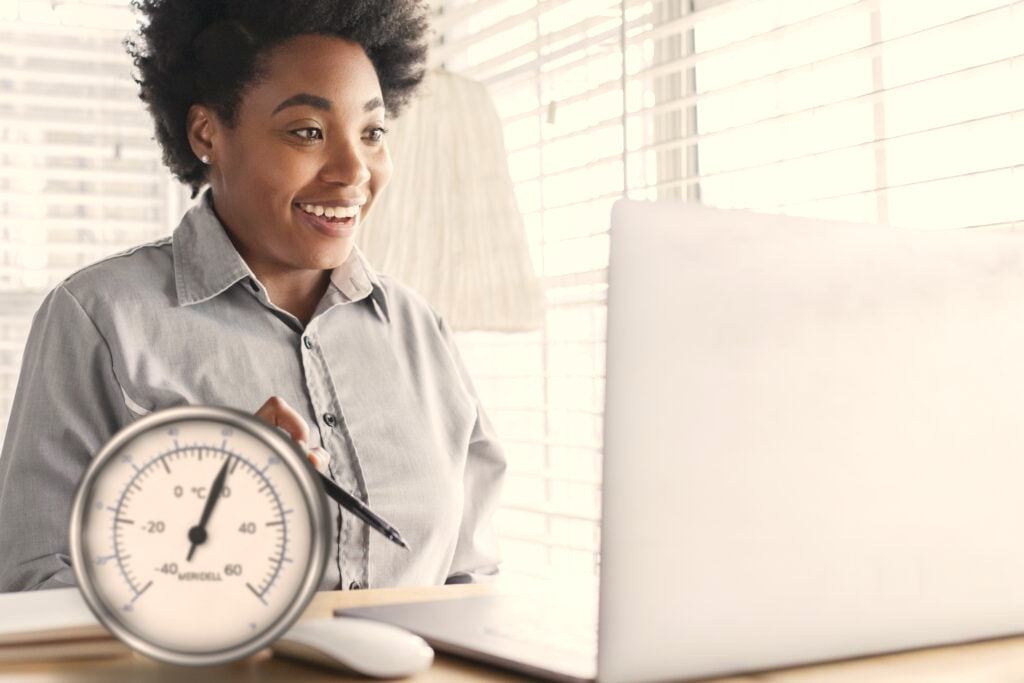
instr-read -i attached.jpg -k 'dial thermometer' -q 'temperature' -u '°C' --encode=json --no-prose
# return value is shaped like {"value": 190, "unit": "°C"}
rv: {"value": 18, "unit": "°C"}
